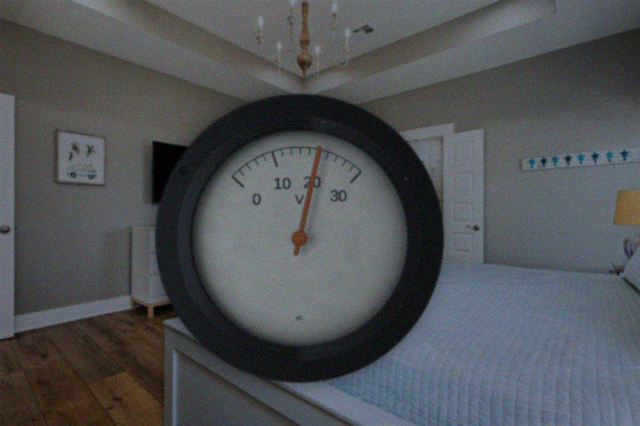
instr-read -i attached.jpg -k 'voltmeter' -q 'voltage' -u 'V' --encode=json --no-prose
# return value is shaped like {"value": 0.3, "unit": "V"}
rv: {"value": 20, "unit": "V"}
